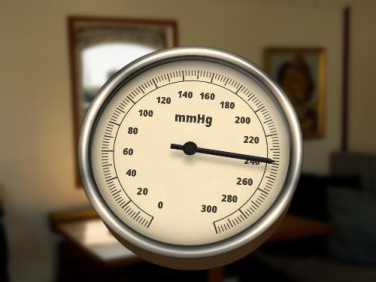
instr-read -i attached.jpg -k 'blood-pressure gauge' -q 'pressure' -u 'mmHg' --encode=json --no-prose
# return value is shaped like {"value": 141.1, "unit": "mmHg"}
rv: {"value": 240, "unit": "mmHg"}
